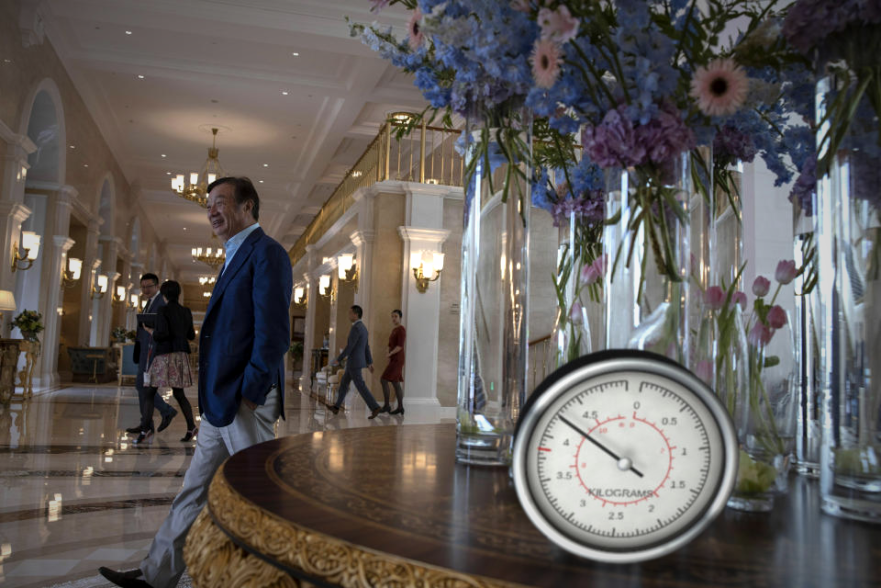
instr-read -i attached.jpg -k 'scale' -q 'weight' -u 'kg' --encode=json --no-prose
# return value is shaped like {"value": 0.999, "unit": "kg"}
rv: {"value": 4.25, "unit": "kg"}
